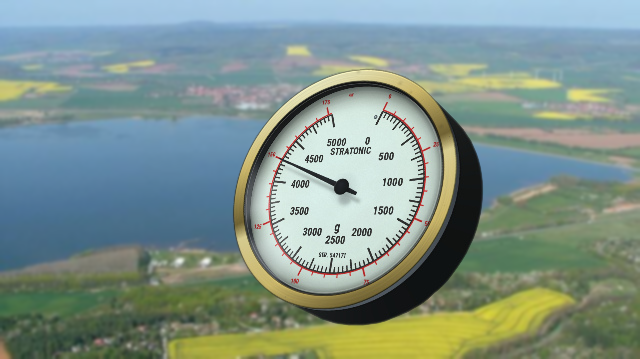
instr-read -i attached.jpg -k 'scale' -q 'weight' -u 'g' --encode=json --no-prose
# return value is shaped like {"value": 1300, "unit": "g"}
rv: {"value": 4250, "unit": "g"}
